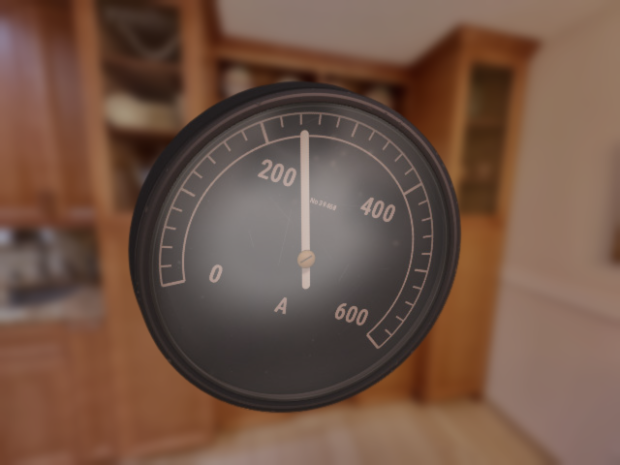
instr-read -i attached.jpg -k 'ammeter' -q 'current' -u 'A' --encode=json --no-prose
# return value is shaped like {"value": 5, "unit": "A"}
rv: {"value": 240, "unit": "A"}
